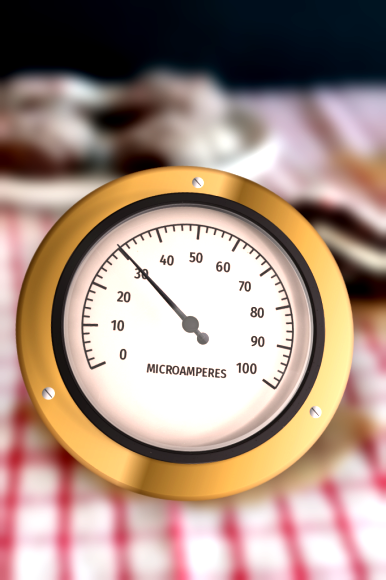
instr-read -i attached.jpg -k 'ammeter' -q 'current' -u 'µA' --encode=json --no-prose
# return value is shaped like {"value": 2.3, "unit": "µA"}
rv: {"value": 30, "unit": "µA"}
